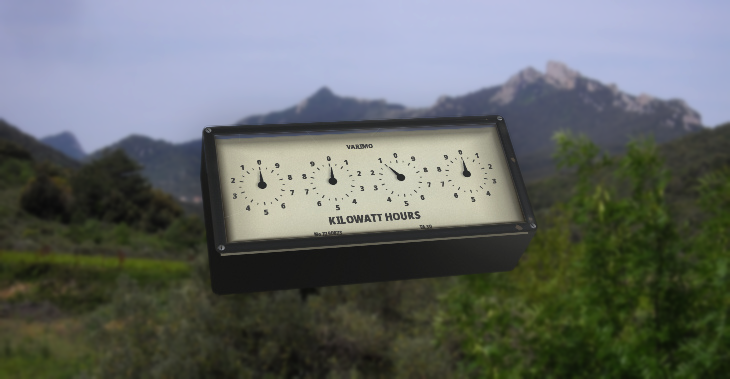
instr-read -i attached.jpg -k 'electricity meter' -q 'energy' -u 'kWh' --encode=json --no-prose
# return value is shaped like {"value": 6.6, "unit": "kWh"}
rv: {"value": 10, "unit": "kWh"}
